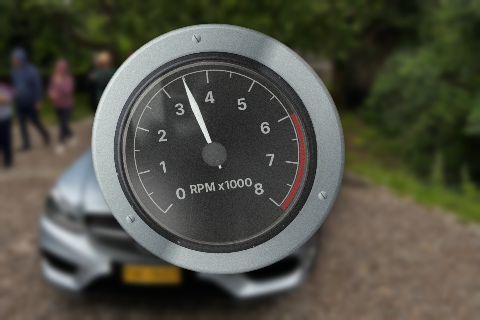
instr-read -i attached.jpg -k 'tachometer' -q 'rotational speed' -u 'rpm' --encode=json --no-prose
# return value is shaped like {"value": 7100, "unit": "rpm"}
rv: {"value": 3500, "unit": "rpm"}
